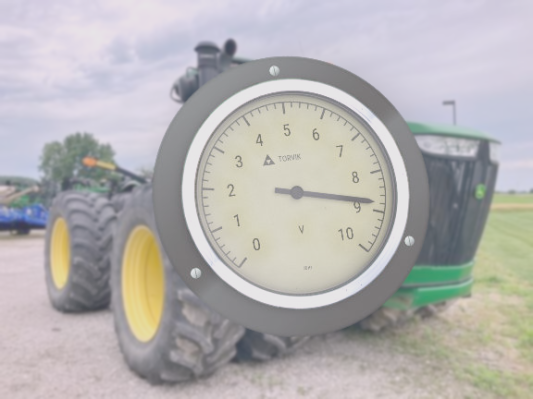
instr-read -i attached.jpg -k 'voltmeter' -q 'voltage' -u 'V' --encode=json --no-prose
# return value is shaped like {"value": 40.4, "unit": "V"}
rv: {"value": 8.8, "unit": "V"}
